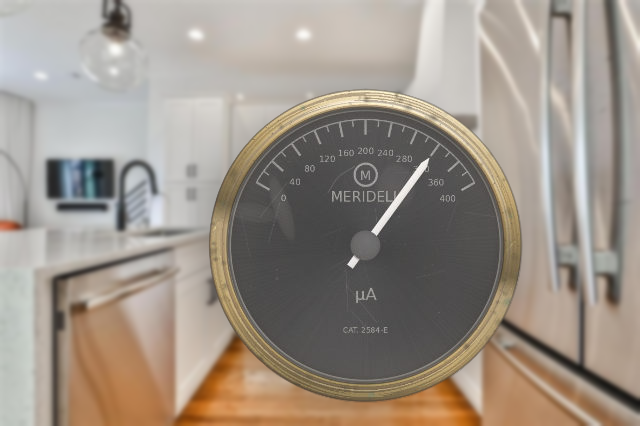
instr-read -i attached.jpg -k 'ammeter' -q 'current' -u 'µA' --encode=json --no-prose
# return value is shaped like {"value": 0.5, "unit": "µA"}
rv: {"value": 320, "unit": "µA"}
